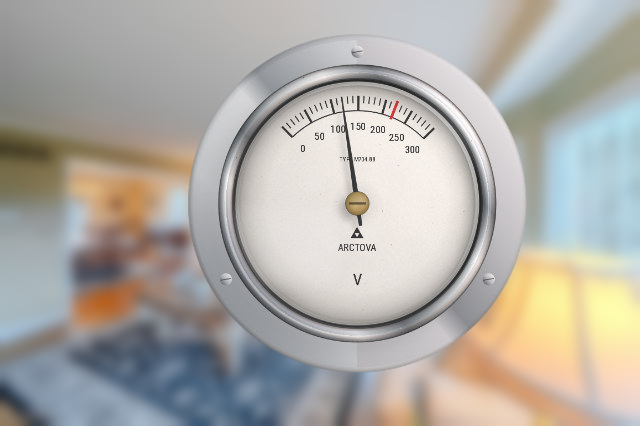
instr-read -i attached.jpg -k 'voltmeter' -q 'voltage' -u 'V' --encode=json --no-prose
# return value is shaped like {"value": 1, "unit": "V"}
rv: {"value": 120, "unit": "V"}
